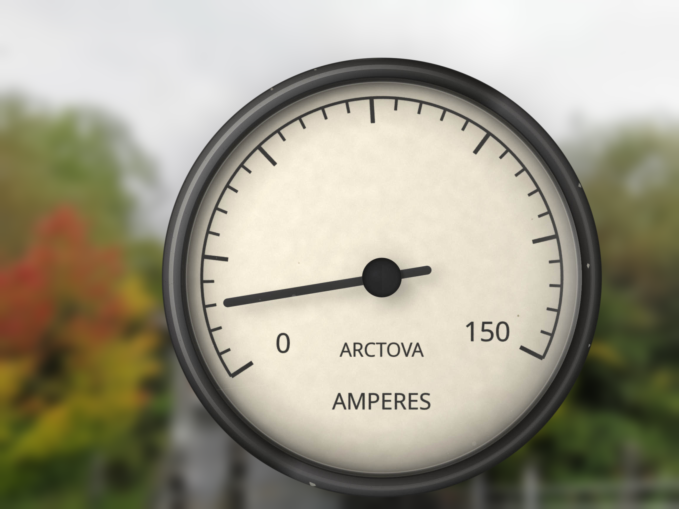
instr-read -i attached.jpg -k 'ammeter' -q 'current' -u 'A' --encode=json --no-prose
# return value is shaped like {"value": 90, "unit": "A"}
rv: {"value": 15, "unit": "A"}
